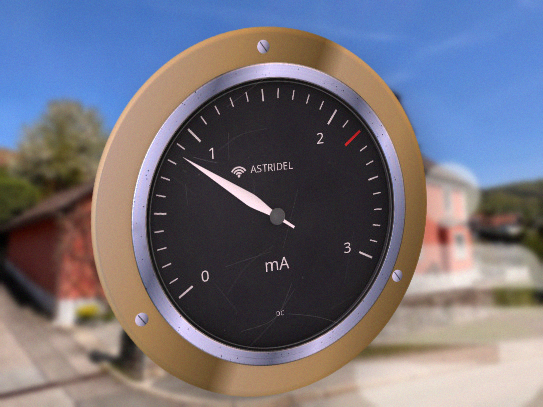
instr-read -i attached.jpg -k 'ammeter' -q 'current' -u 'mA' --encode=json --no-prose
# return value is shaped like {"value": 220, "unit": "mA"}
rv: {"value": 0.85, "unit": "mA"}
